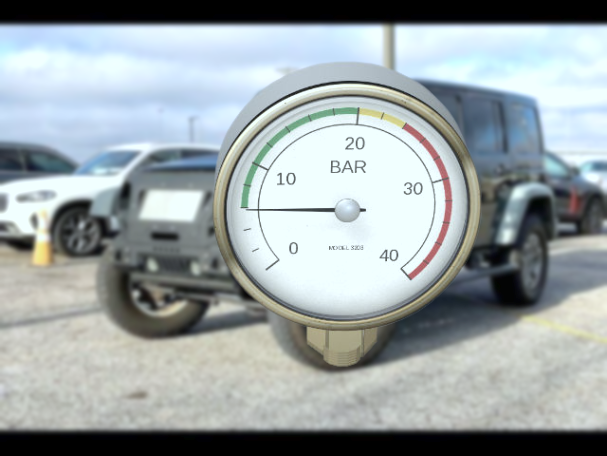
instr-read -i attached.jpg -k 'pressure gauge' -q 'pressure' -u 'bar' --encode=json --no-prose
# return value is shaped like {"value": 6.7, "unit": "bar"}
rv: {"value": 6, "unit": "bar"}
